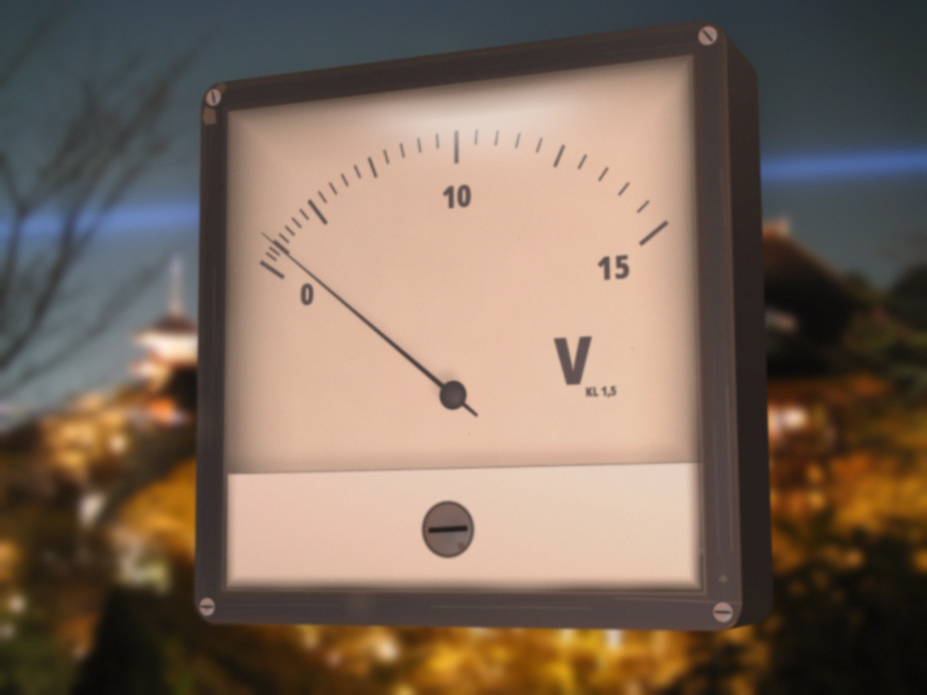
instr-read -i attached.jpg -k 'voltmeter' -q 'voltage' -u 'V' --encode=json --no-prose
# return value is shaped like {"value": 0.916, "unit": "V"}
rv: {"value": 2.5, "unit": "V"}
